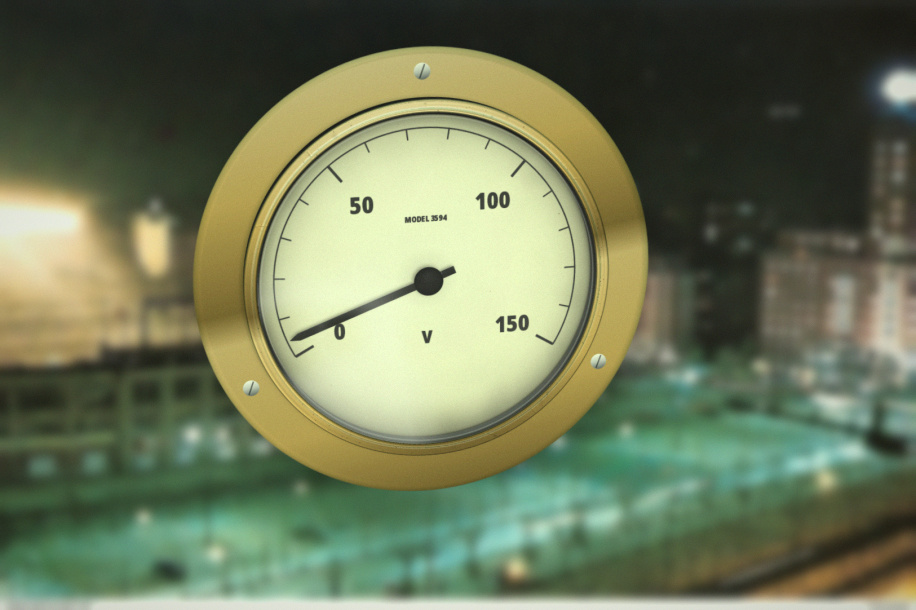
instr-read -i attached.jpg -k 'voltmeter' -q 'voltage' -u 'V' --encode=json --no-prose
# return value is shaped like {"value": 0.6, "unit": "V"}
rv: {"value": 5, "unit": "V"}
